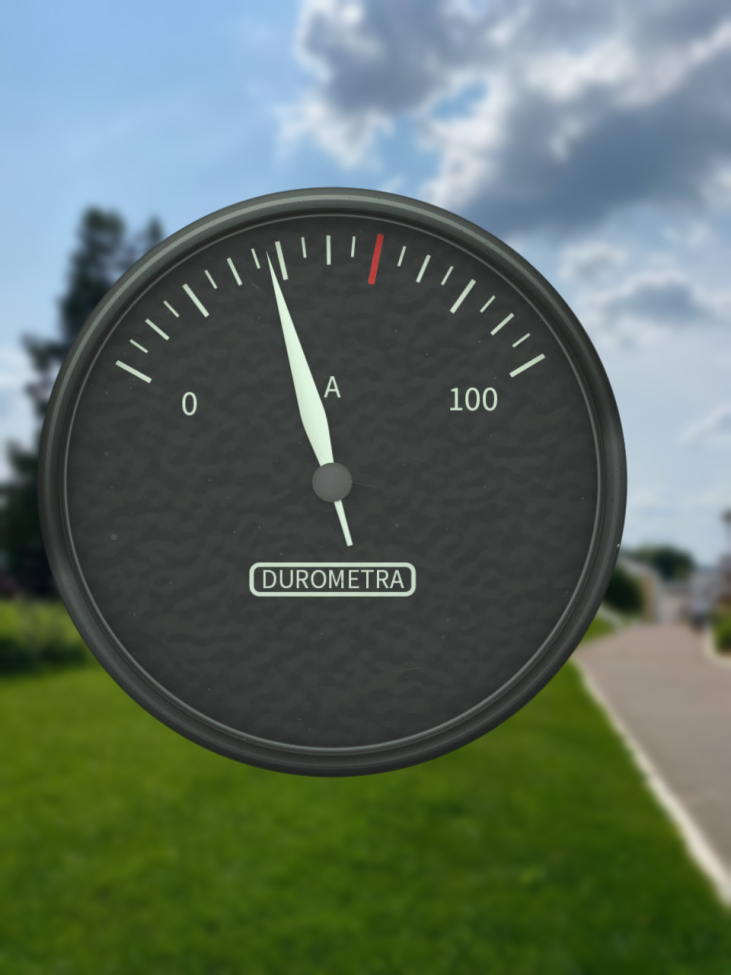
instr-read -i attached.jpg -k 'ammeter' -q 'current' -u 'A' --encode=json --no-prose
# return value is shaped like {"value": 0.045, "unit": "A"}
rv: {"value": 37.5, "unit": "A"}
